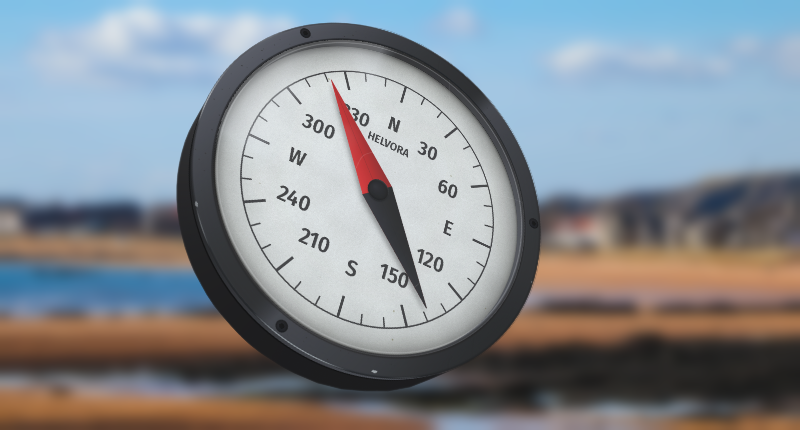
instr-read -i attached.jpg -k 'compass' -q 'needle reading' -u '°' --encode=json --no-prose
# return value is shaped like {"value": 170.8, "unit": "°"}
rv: {"value": 320, "unit": "°"}
